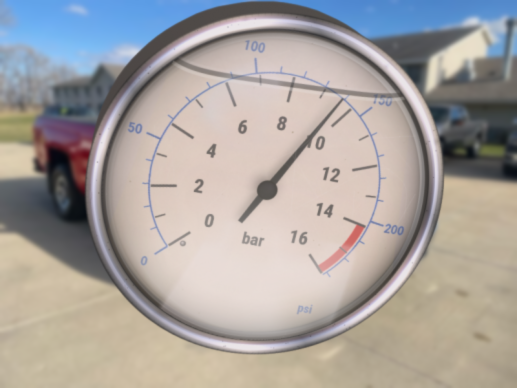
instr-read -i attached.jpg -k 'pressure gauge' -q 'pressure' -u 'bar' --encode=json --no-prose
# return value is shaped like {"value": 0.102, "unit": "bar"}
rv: {"value": 9.5, "unit": "bar"}
